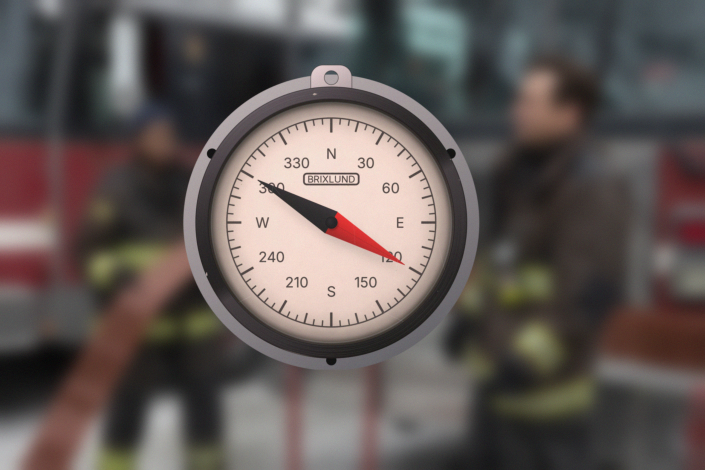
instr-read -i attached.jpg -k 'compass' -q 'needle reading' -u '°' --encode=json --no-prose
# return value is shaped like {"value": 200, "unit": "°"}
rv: {"value": 120, "unit": "°"}
